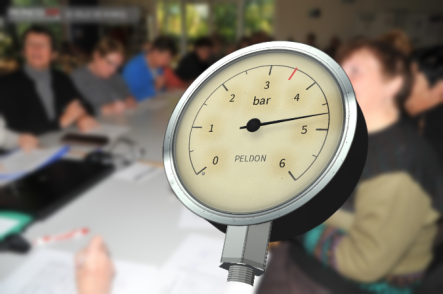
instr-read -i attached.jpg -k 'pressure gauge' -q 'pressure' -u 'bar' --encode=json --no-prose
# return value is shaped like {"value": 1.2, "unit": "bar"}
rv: {"value": 4.75, "unit": "bar"}
